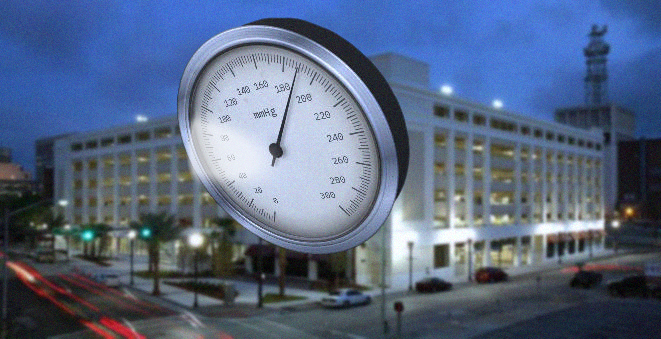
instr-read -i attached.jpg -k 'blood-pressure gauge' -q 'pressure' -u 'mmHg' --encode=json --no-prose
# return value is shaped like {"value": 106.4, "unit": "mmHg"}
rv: {"value": 190, "unit": "mmHg"}
